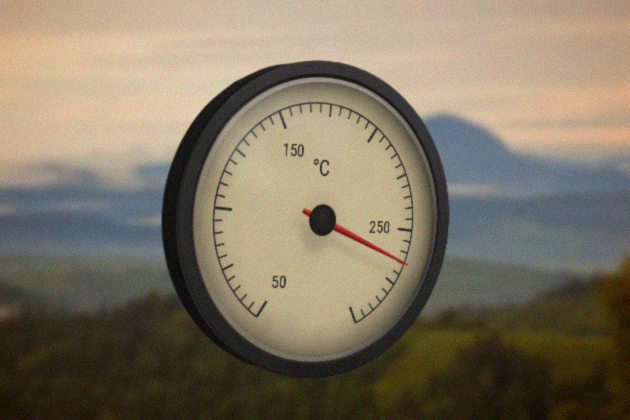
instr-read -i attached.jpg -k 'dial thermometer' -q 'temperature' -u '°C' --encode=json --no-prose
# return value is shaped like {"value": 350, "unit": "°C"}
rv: {"value": 265, "unit": "°C"}
